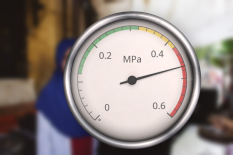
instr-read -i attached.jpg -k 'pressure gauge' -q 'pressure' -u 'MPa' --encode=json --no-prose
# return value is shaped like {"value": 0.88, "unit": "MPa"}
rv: {"value": 0.47, "unit": "MPa"}
